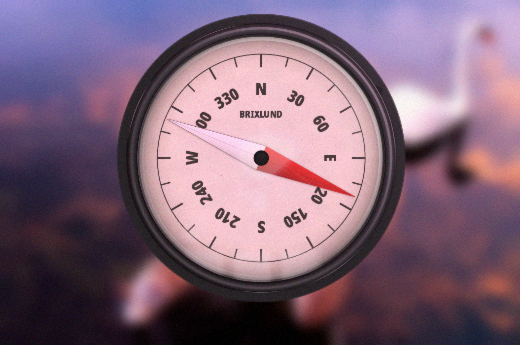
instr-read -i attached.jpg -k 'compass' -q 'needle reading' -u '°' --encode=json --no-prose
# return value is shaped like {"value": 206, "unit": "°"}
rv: {"value": 112.5, "unit": "°"}
